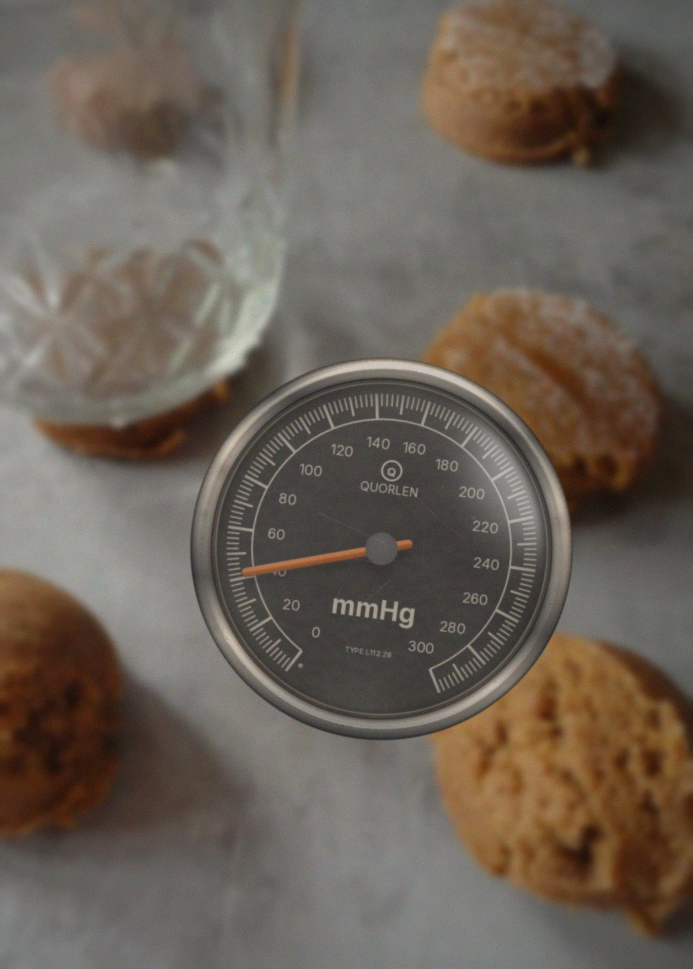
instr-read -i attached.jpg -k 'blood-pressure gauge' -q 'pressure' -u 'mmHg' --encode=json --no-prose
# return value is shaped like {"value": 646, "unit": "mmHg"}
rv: {"value": 42, "unit": "mmHg"}
